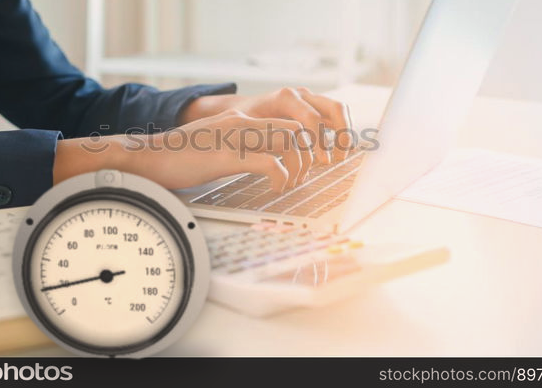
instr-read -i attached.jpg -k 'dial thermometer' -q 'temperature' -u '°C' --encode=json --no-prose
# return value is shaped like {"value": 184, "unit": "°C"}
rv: {"value": 20, "unit": "°C"}
